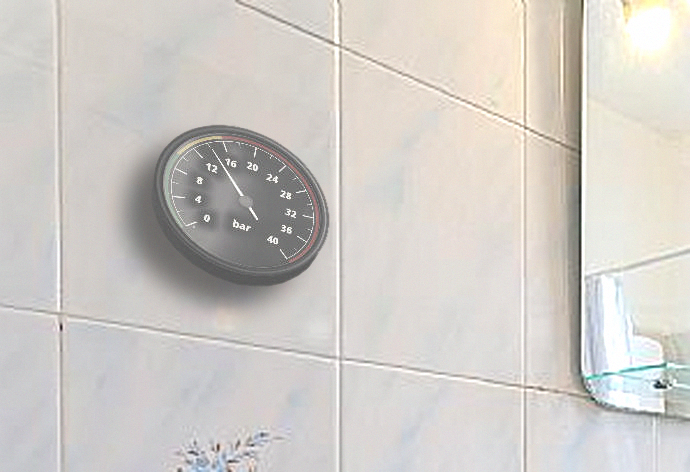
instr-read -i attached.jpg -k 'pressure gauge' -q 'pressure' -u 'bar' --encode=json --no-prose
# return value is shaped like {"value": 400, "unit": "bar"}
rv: {"value": 14, "unit": "bar"}
